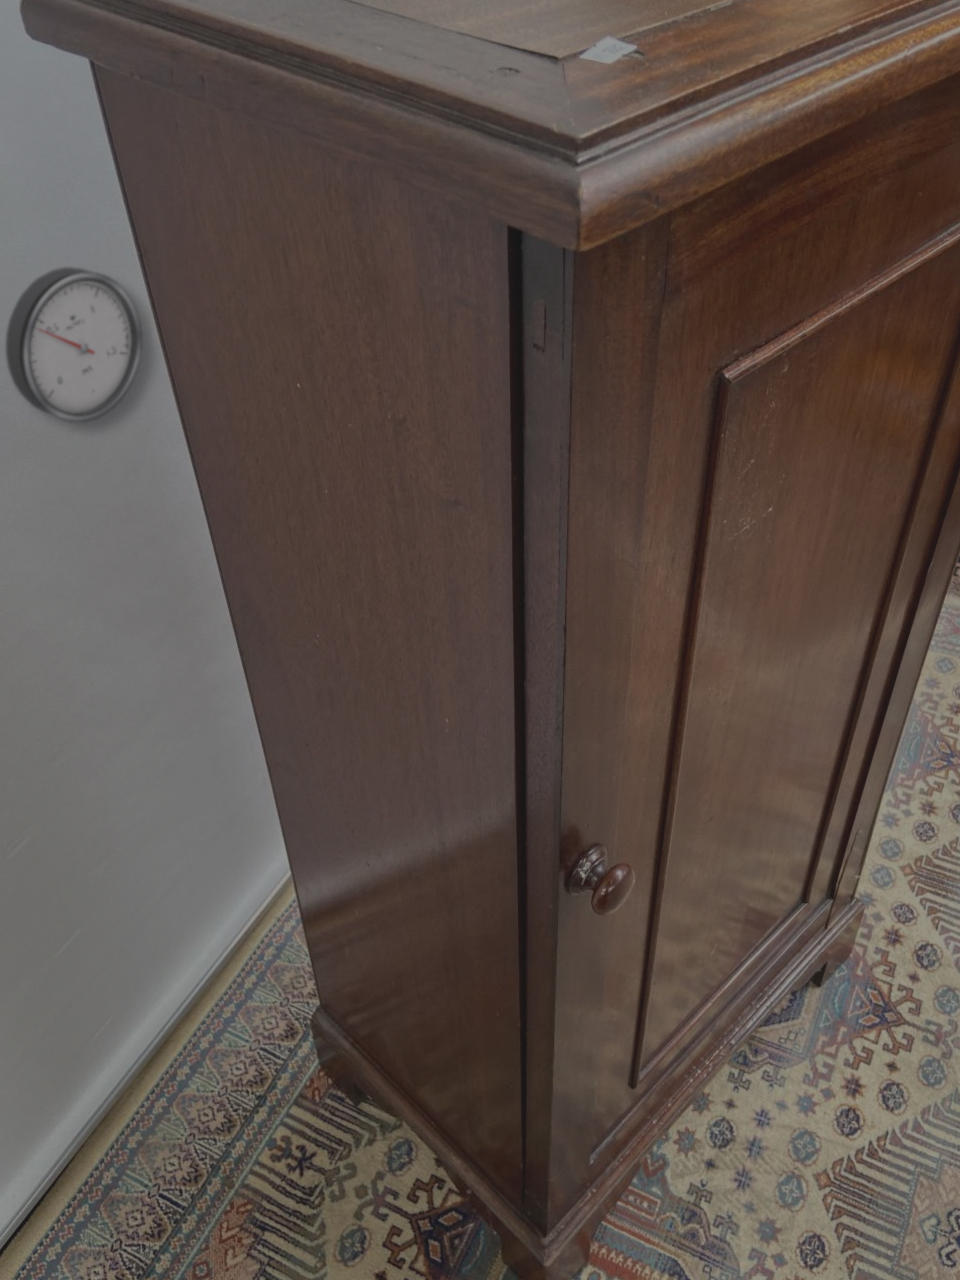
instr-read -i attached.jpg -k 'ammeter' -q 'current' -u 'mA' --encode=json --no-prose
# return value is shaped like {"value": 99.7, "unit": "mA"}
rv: {"value": 0.45, "unit": "mA"}
